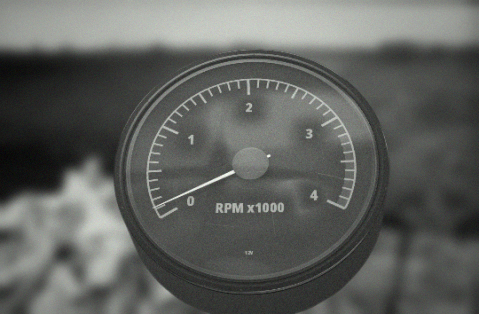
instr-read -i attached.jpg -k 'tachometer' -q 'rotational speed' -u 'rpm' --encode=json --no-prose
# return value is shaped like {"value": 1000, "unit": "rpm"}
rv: {"value": 100, "unit": "rpm"}
